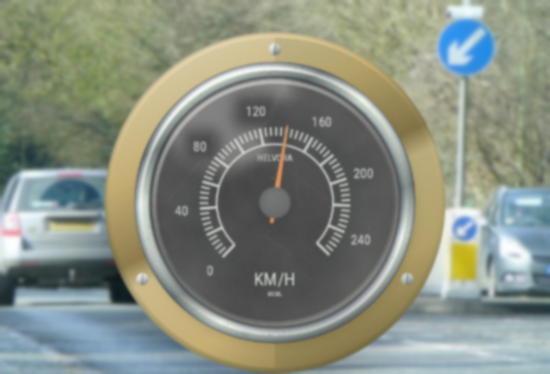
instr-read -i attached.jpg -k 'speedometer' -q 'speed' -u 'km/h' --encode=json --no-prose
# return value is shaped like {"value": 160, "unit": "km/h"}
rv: {"value": 140, "unit": "km/h"}
